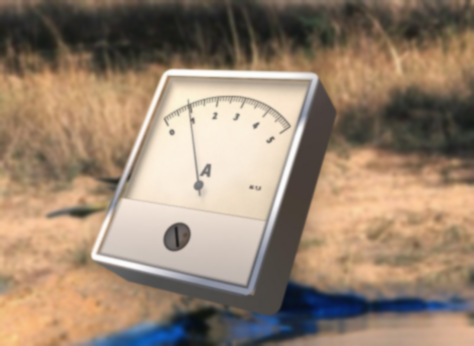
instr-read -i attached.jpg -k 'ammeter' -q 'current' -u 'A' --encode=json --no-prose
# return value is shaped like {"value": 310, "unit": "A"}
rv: {"value": 1, "unit": "A"}
